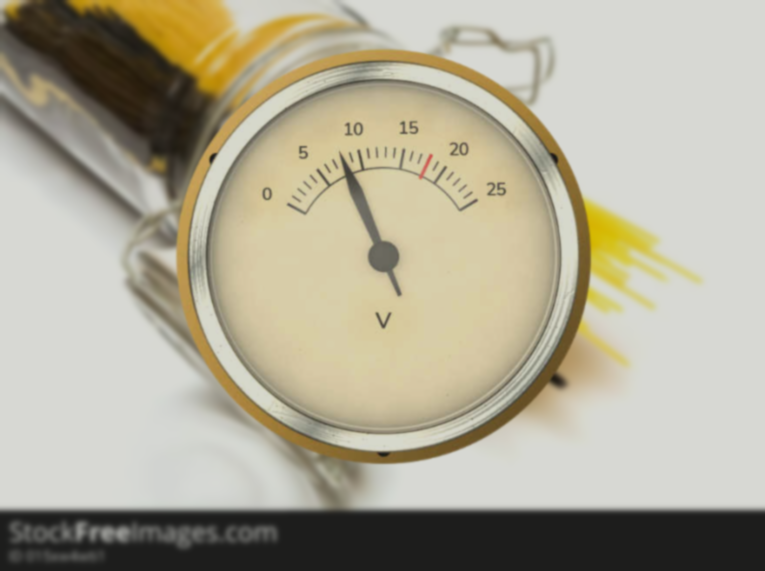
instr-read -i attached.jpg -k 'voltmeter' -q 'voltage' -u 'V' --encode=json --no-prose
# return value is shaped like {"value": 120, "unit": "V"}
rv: {"value": 8, "unit": "V"}
